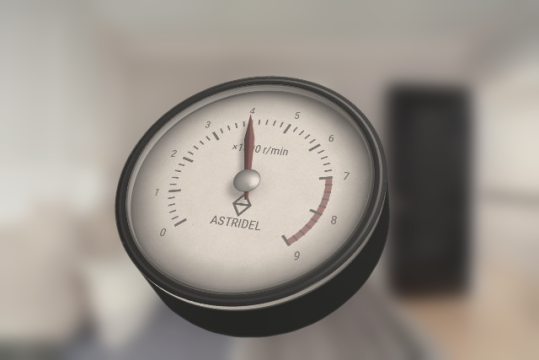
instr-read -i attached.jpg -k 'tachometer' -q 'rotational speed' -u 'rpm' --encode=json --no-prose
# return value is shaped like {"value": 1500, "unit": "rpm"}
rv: {"value": 4000, "unit": "rpm"}
